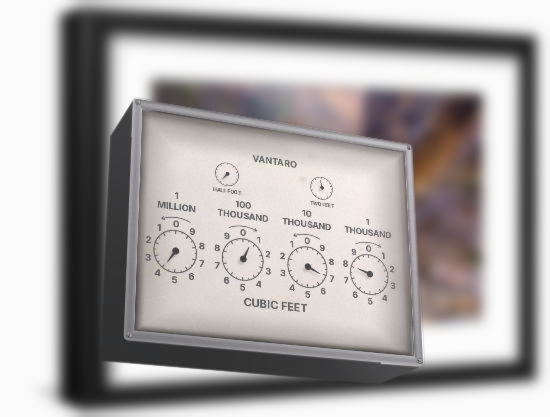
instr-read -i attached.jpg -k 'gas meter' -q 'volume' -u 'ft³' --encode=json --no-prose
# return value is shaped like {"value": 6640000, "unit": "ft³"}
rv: {"value": 406800, "unit": "ft³"}
